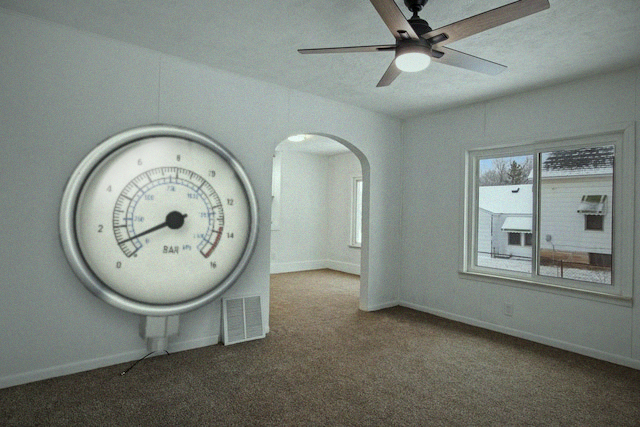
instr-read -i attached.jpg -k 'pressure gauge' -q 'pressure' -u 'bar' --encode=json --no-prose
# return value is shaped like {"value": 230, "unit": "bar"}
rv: {"value": 1, "unit": "bar"}
